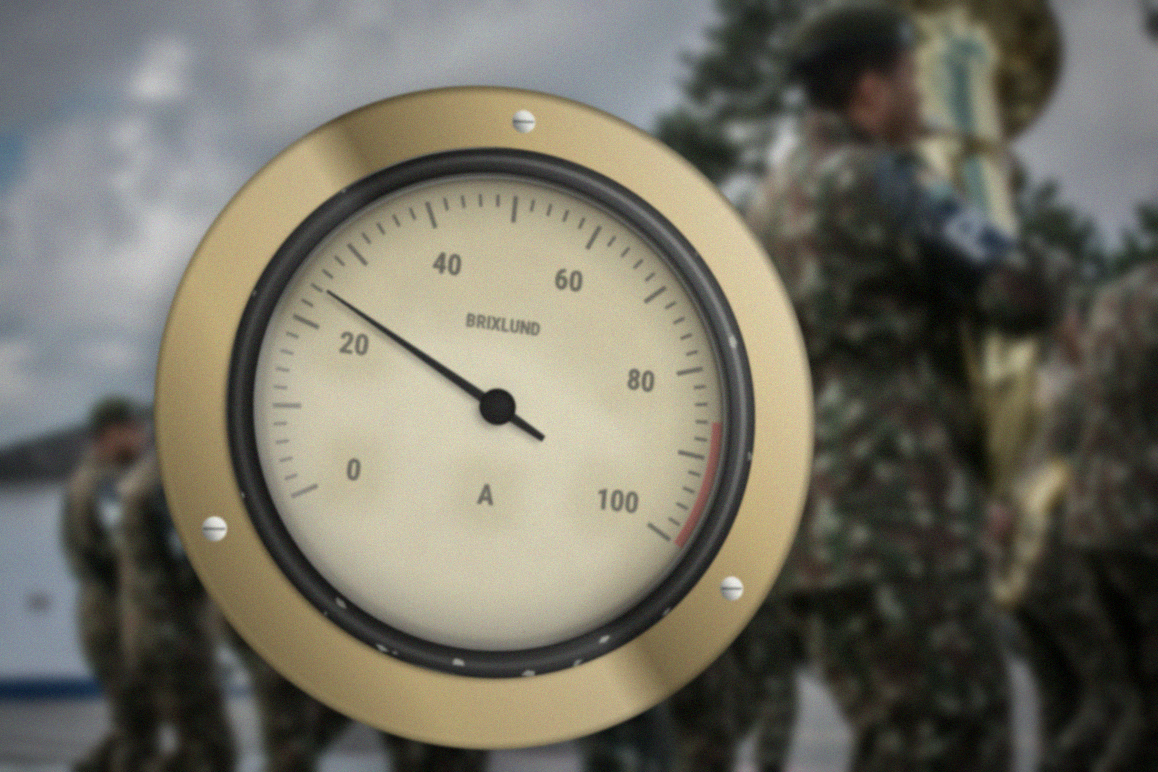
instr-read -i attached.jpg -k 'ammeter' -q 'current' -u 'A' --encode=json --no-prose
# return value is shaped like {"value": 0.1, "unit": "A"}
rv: {"value": 24, "unit": "A"}
